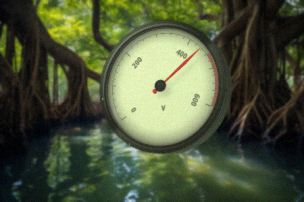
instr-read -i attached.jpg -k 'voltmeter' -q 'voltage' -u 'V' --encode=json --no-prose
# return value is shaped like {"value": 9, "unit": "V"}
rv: {"value": 440, "unit": "V"}
